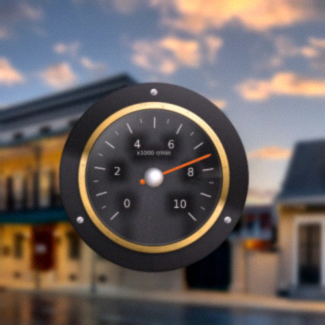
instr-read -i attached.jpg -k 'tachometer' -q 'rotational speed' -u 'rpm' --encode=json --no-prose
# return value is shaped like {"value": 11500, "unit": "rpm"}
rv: {"value": 7500, "unit": "rpm"}
